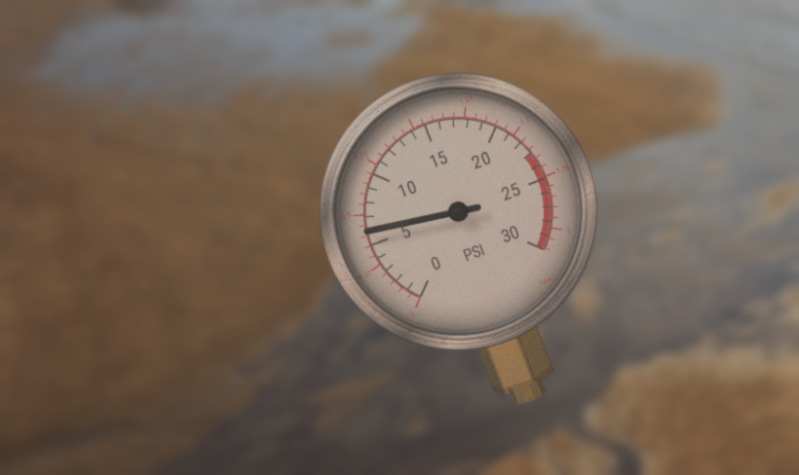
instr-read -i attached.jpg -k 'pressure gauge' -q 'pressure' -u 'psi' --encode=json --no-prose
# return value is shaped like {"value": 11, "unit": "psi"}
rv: {"value": 6, "unit": "psi"}
